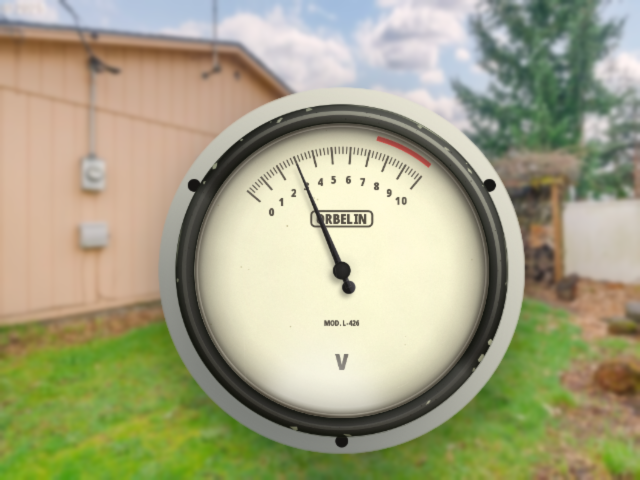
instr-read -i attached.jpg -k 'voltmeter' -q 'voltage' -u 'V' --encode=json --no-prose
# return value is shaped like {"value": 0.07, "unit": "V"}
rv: {"value": 3, "unit": "V"}
